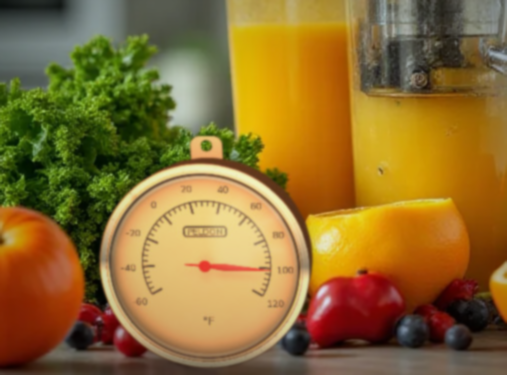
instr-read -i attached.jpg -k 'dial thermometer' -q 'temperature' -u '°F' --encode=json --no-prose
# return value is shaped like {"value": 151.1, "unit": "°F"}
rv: {"value": 100, "unit": "°F"}
